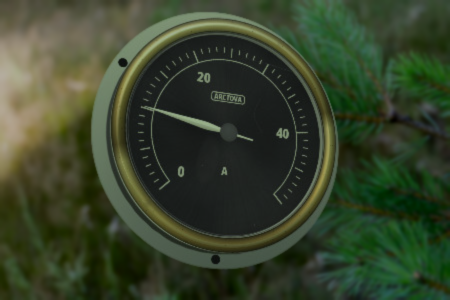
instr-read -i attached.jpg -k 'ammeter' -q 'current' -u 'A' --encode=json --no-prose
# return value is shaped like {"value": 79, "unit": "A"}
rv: {"value": 10, "unit": "A"}
